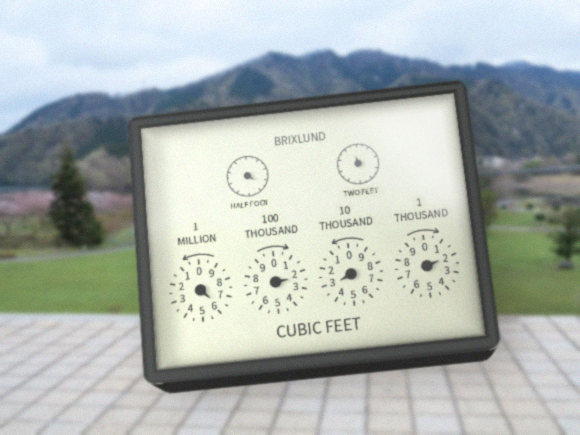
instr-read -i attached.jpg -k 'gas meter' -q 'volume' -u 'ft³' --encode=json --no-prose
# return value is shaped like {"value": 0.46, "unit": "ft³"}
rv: {"value": 623200, "unit": "ft³"}
